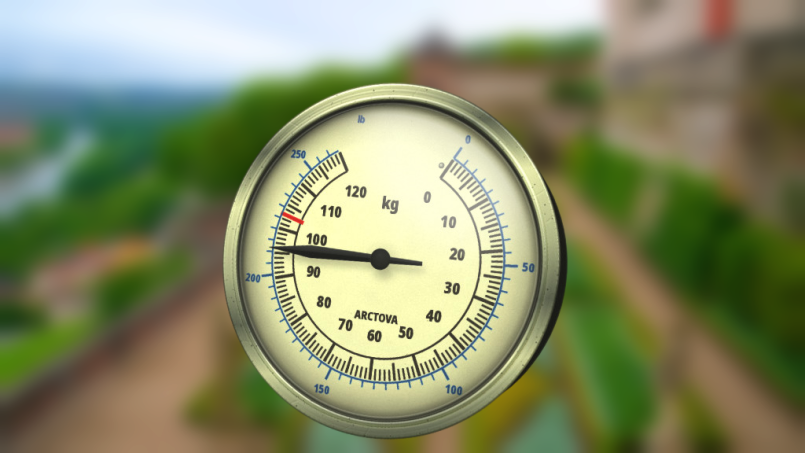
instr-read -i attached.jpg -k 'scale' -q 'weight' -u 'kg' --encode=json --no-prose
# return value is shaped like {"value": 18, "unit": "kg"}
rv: {"value": 96, "unit": "kg"}
